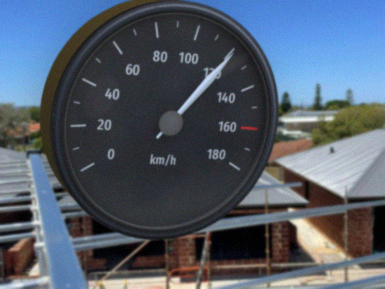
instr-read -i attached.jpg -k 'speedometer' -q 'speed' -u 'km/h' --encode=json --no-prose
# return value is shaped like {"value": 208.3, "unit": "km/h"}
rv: {"value": 120, "unit": "km/h"}
